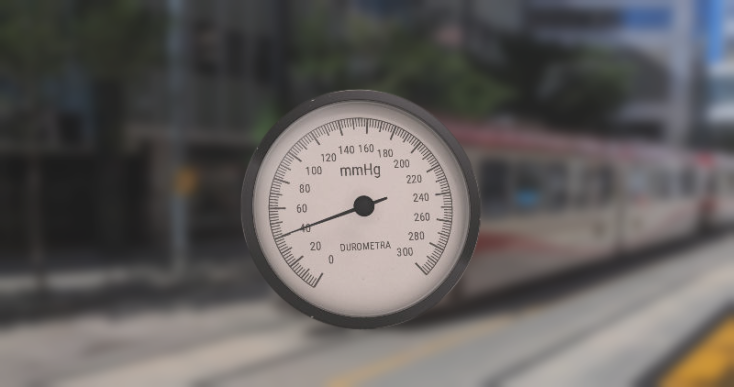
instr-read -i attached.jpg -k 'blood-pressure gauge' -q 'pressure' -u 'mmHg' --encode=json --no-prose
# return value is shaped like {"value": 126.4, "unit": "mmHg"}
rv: {"value": 40, "unit": "mmHg"}
